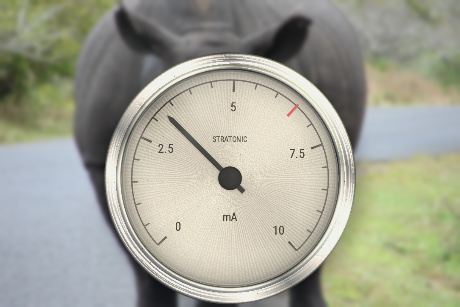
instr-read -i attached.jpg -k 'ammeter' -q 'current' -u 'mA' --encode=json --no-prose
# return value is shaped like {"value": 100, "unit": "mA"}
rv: {"value": 3.25, "unit": "mA"}
